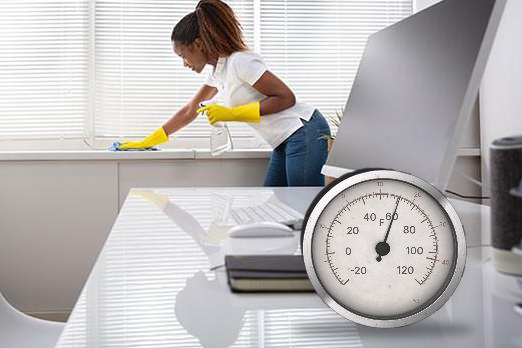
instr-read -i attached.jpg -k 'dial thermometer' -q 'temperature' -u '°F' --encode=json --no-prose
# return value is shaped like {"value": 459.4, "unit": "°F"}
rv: {"value": 60, "unit": "°F"}
